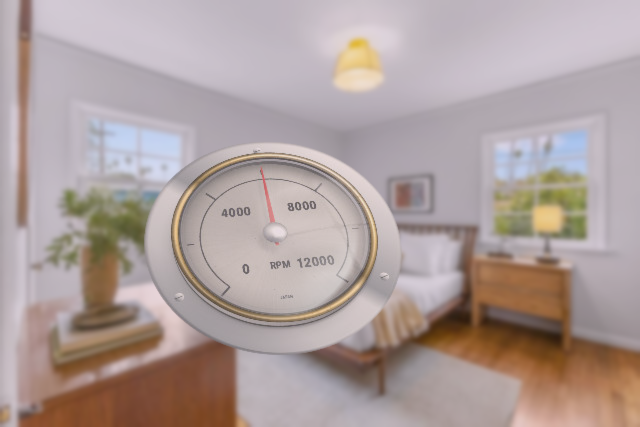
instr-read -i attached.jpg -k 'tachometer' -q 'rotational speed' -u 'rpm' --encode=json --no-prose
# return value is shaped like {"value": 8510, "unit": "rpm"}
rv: {"value": 6000, "unit": "rpm"}
